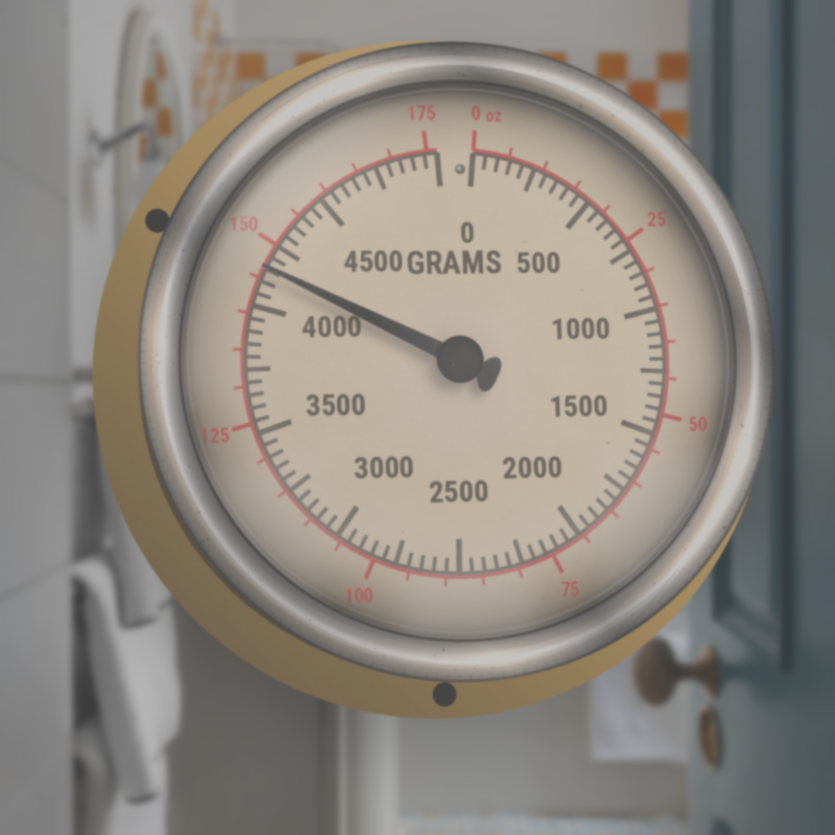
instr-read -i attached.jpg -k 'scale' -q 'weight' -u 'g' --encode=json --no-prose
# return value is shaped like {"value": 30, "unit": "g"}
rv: {"value": 4150, "unit": "g"}
